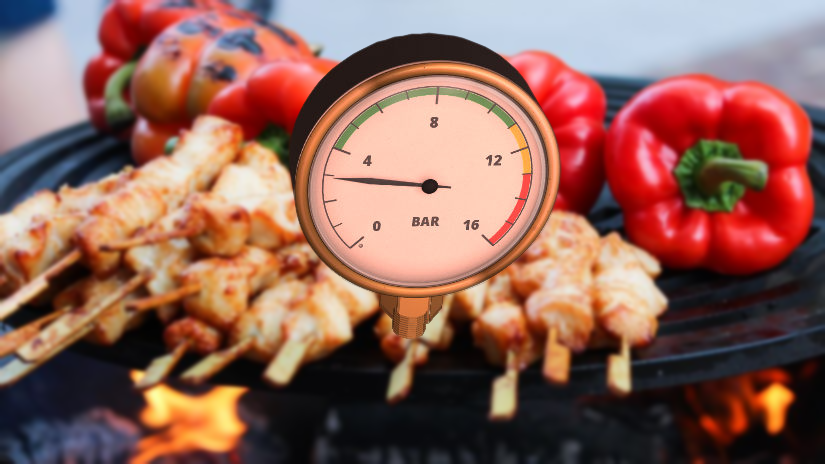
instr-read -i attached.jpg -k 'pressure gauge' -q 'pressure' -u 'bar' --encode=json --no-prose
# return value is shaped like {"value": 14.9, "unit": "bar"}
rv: {"value": 3, "unit": "bar"}
